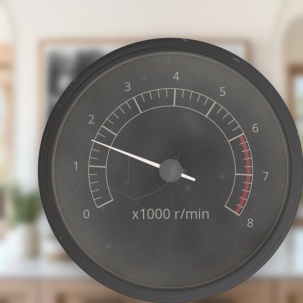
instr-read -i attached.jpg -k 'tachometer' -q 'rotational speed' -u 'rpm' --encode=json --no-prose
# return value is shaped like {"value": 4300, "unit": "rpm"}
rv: {"value": 1600, "unit": "rpm"}
